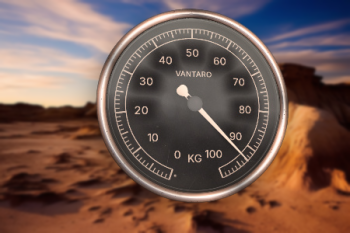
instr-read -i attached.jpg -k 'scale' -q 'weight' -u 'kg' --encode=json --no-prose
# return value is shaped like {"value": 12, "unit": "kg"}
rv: {"value": 93, "unit": "kg"}
